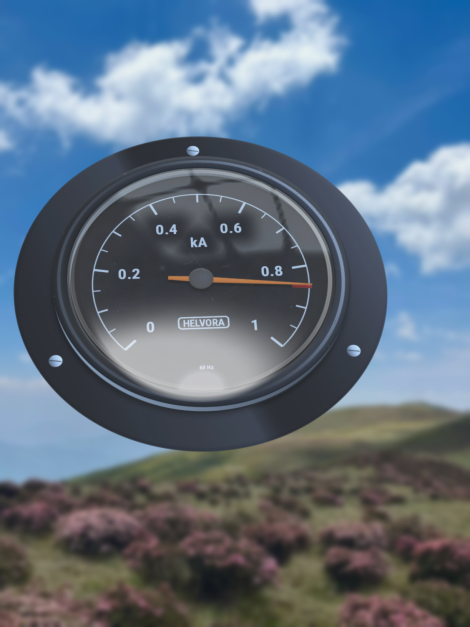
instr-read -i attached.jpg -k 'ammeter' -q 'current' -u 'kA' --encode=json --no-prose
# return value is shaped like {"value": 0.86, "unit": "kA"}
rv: {"value": 0.85, "unit": "kA"}
